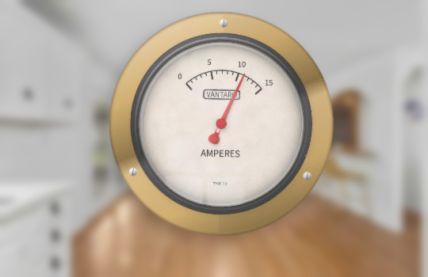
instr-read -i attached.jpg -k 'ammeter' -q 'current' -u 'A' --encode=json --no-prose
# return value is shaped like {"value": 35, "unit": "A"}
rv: {"value": 11, "unit": "A"}
